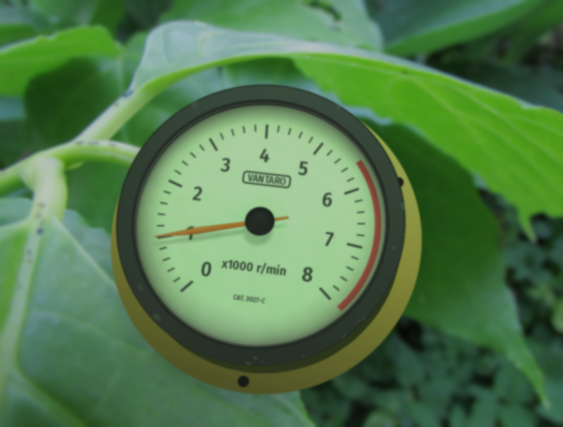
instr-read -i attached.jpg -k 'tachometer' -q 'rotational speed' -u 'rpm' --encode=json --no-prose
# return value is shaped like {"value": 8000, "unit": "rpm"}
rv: {"value": 1000, "unit": "rpm"}
